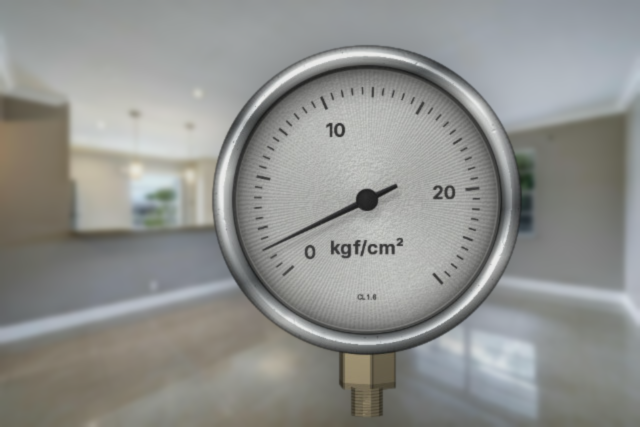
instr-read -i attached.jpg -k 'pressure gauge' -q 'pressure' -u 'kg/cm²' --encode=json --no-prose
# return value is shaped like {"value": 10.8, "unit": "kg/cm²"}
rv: {"value": 1.5, "unit": "kg/cm²"}
